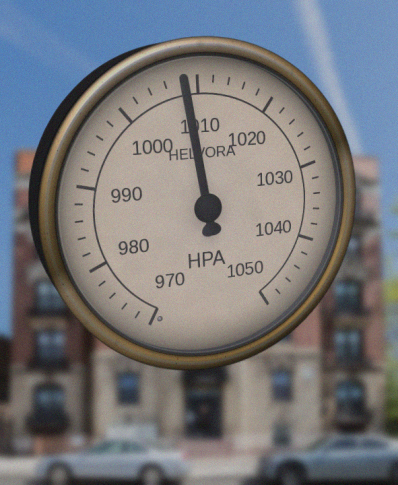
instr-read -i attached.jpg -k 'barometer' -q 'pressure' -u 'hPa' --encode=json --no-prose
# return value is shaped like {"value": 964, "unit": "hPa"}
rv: {"value": 1008, "unit": "hPa"}
